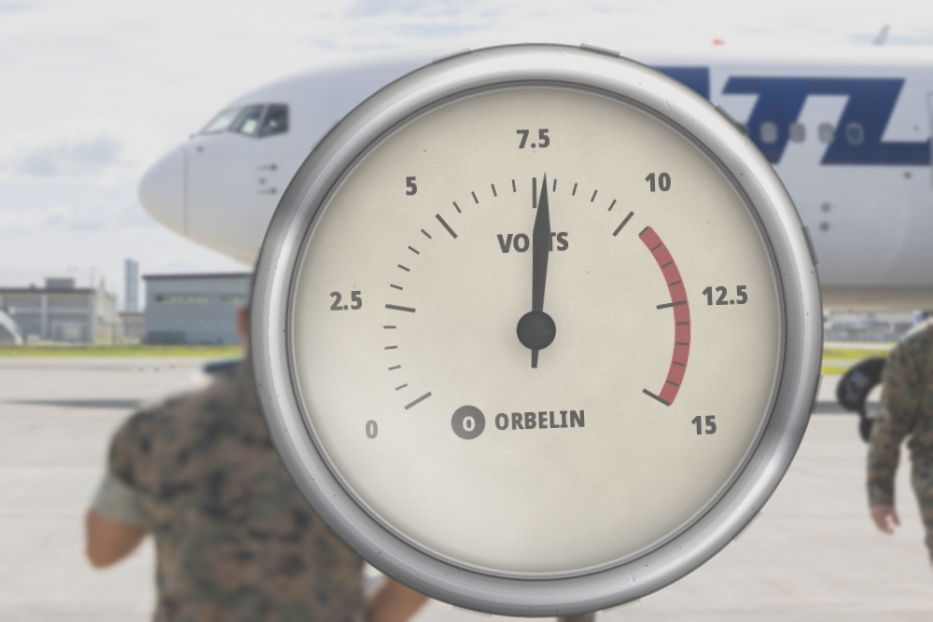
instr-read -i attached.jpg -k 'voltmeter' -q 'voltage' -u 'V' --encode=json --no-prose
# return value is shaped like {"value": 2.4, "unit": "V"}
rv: {"value": 7.75, "unit": "V"}
